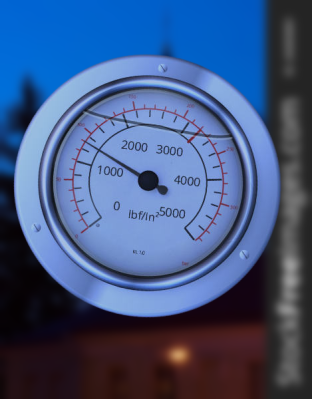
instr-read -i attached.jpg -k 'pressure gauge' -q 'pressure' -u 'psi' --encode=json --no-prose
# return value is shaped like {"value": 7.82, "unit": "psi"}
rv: {"value": 1300, "unit": "psi"}
